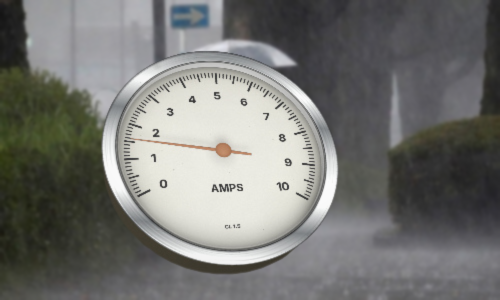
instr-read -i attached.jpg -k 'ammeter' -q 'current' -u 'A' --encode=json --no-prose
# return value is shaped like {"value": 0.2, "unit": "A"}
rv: {"value": 1.5, "unit": "A"}
